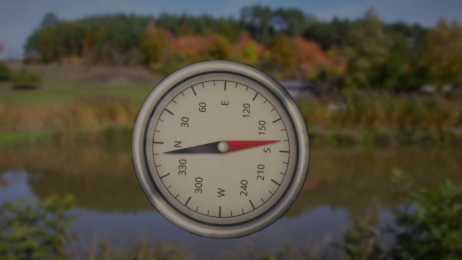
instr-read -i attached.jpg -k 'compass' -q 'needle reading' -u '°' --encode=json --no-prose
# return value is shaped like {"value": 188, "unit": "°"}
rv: {"value": 170, "unit": "°"}
